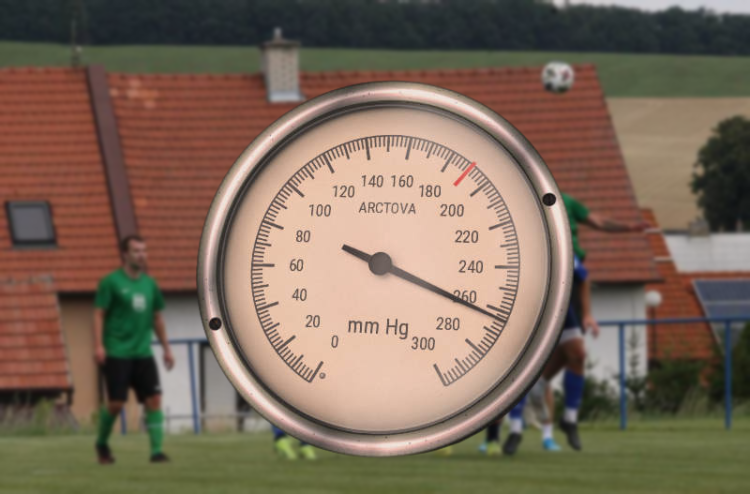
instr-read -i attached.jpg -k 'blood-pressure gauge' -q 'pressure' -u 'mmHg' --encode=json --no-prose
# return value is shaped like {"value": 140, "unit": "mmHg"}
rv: {"value": 264, "unit": "mmHg"}
